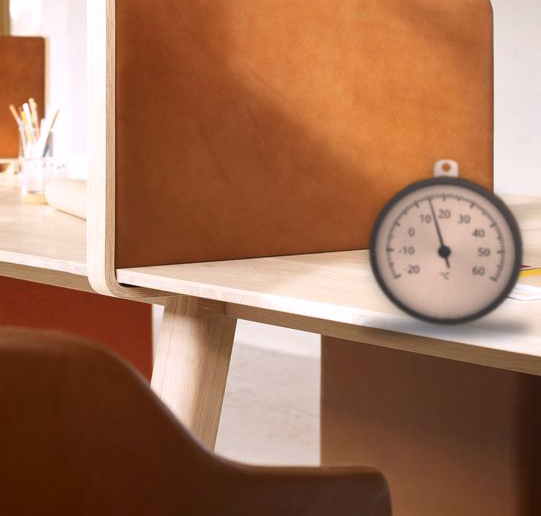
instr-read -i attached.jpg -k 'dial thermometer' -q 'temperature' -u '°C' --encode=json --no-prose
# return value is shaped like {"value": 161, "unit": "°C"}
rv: {"value": 15, "unit": "°C"}
